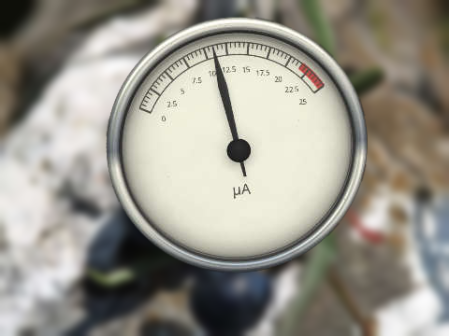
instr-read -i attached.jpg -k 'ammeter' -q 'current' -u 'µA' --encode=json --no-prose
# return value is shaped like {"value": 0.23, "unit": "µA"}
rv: {"value": 11, "unit": "µA"}
